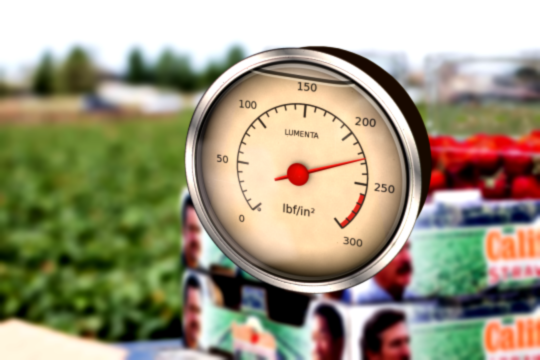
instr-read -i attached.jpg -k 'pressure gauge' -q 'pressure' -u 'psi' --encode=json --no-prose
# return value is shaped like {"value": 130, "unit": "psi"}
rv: {"value": 225, "unit": "psi"}
